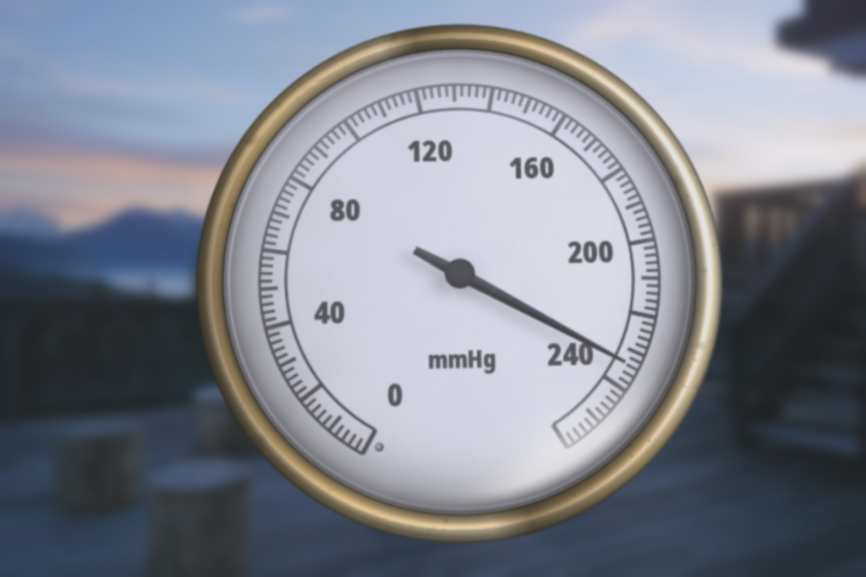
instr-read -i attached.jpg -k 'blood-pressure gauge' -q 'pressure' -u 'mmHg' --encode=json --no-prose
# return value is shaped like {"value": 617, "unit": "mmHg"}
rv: {"value": 234, "unit": "mmHg"}
